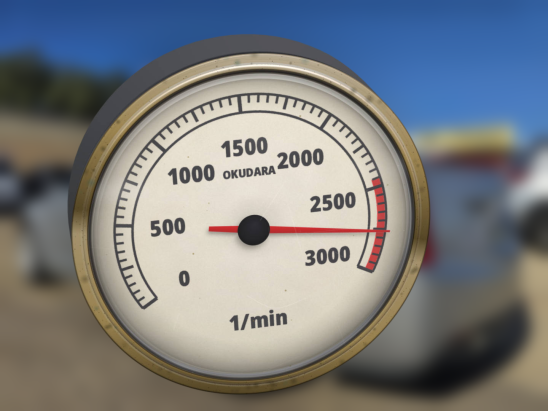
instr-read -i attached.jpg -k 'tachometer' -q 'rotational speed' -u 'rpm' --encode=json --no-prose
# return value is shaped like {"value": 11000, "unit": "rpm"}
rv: {"value": 2750, "unit": "rpm"}
